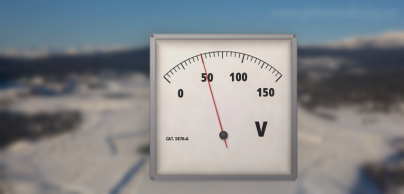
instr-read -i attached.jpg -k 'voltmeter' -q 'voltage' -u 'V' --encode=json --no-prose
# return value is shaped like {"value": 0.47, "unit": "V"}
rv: {"value": 50, "unit": "V"}
